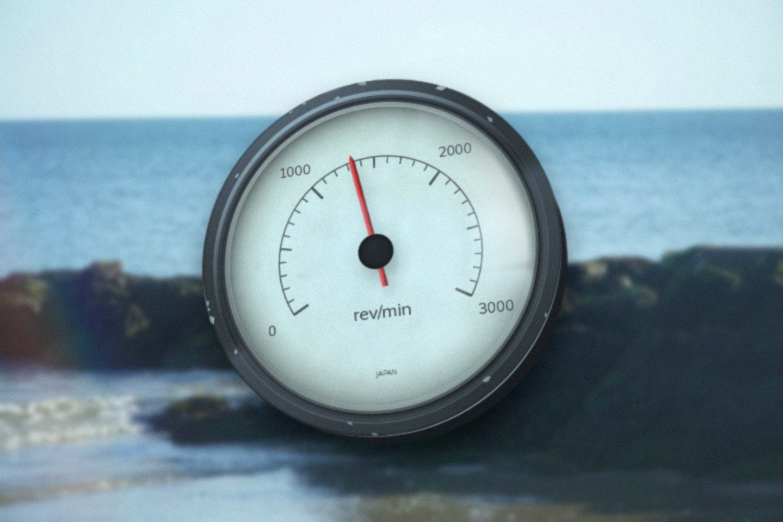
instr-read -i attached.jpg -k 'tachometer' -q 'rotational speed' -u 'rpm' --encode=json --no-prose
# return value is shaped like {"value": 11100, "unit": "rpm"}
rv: {"value": 1350, "unit": "rpm"}
